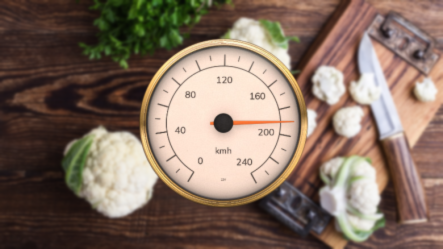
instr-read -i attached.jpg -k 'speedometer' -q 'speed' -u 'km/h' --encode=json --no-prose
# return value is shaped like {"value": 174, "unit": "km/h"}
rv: {"value": 190, "unit": "km/h"}
